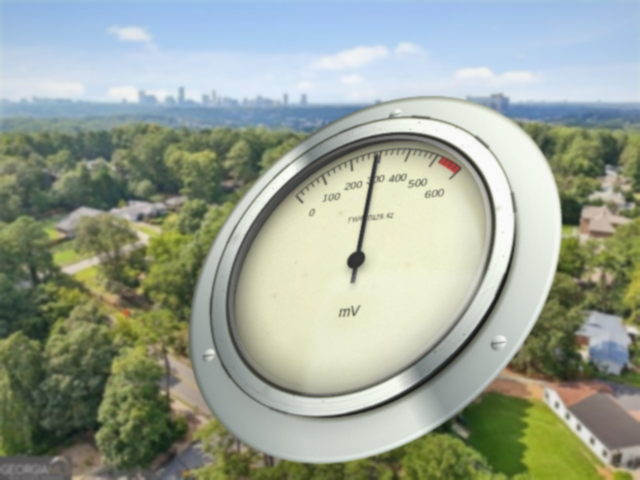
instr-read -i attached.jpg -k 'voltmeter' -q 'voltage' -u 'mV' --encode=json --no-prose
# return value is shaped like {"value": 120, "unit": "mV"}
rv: {"value": 300, "unit": "mV"}
